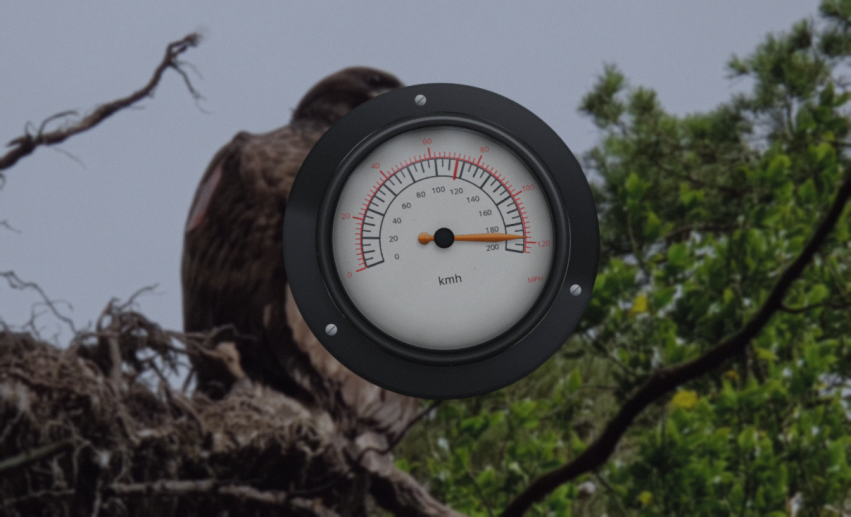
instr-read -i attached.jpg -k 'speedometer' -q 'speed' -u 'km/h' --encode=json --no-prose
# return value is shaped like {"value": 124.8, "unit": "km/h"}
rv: {"value": 190, "unit": "km/h"}
